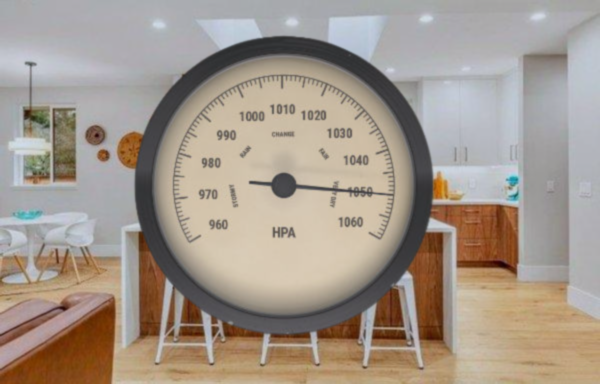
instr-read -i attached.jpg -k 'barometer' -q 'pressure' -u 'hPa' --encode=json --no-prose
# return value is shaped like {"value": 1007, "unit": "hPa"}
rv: {"value": 1050, "unit": "hPa"}
